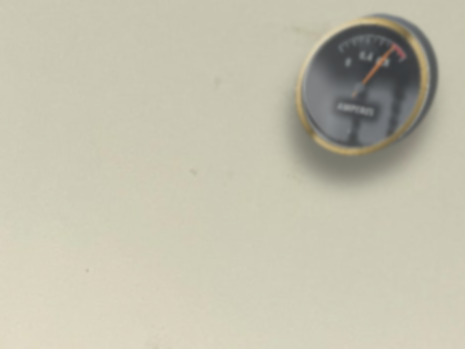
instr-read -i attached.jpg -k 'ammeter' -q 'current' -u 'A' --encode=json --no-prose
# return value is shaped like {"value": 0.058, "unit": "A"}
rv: {"value": 0.8, "unit": "A"}
